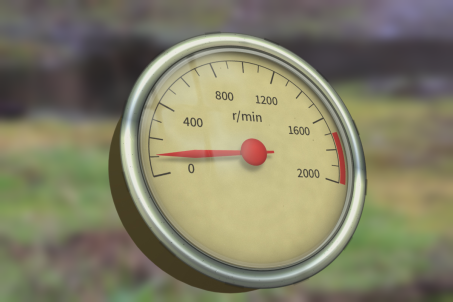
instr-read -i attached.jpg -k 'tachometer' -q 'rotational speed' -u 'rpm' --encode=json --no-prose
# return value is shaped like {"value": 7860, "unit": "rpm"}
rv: {"value": 100, "unit": "rpm"}
